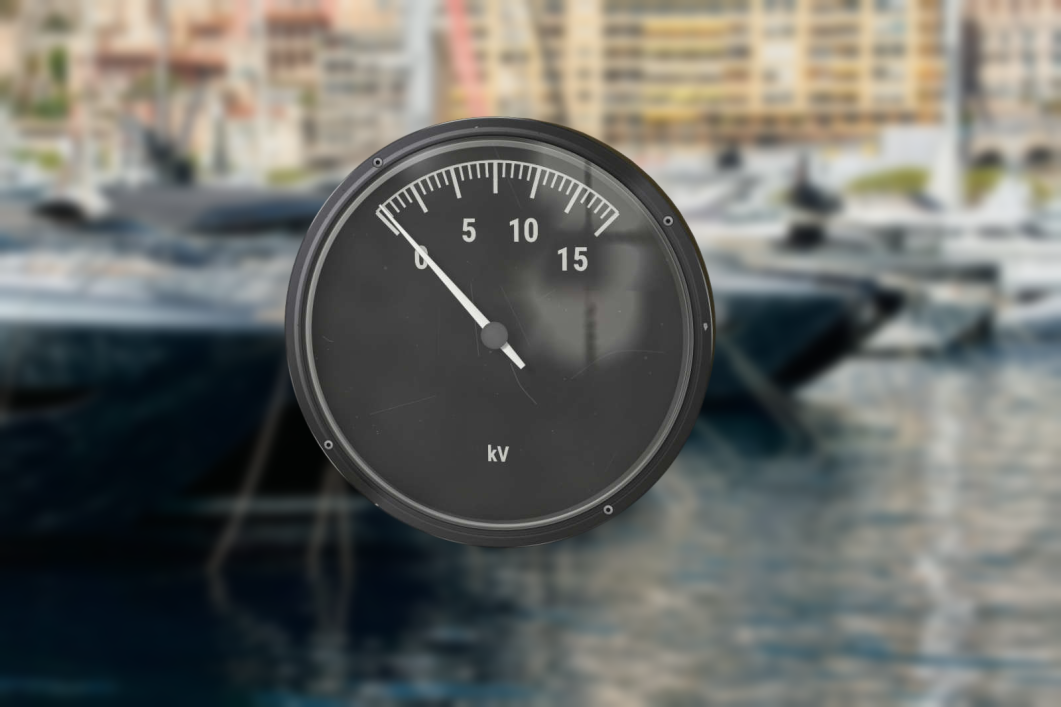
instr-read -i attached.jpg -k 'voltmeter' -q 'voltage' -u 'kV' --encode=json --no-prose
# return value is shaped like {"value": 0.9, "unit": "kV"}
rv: {"value": 0.5, "unit": "kV"}
